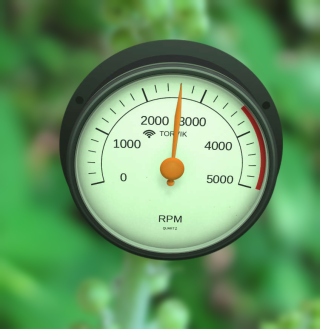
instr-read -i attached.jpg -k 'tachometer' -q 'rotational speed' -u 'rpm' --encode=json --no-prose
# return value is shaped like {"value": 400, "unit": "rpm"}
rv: {"value": 2600, "unit": "rpm"}
